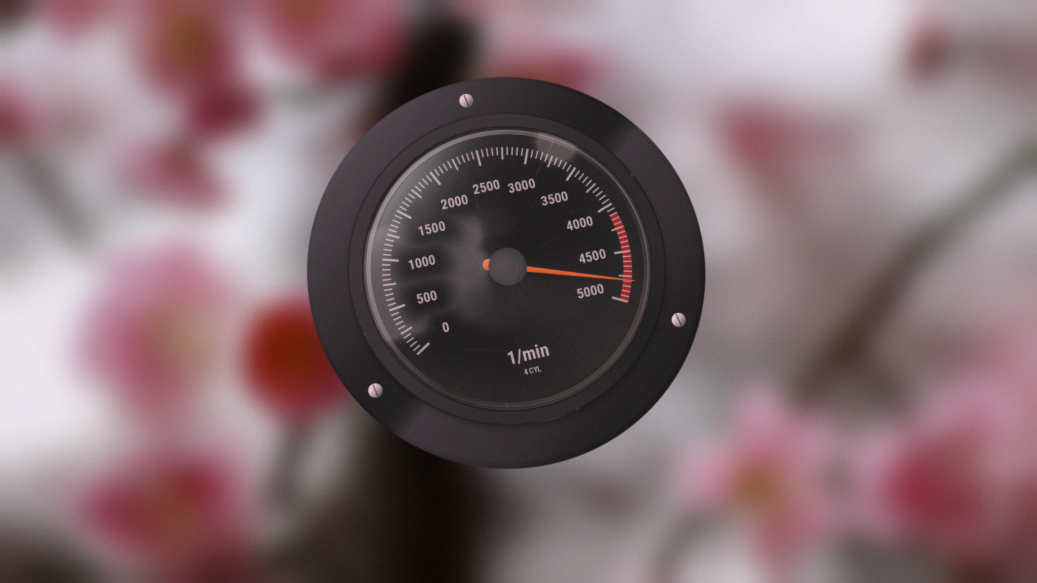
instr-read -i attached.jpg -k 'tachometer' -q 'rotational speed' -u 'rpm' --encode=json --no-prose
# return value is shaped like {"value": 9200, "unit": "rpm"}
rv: {"value": 4800, "unit": "rpm"}
